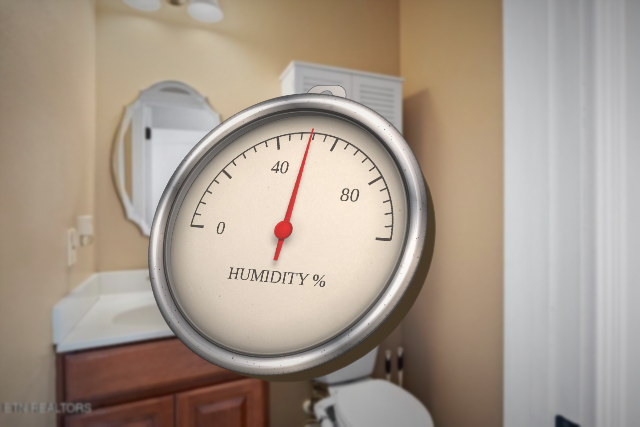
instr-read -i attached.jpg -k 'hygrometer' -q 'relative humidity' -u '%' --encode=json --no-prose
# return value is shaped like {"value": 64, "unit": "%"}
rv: {"value": 52, "unit": "%"}
